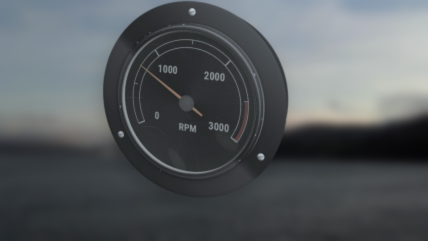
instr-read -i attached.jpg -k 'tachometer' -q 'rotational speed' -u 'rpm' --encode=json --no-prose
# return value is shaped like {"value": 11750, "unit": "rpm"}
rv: {"value": 750, "unit": "rpm"}
